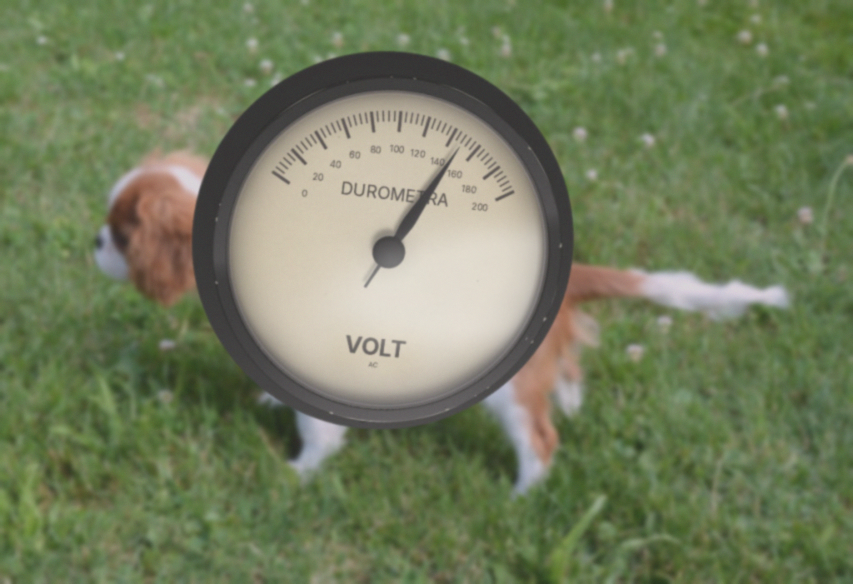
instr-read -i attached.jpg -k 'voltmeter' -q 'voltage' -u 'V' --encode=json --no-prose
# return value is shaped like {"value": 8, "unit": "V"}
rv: {"value": 148, "unit": "V"}
